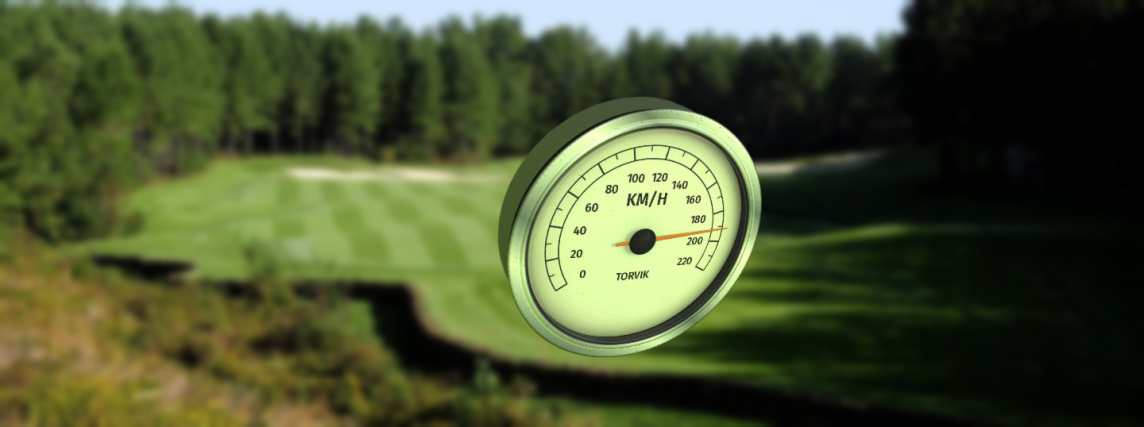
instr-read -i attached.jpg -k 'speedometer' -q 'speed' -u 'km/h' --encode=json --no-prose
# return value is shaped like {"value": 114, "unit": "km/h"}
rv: {"value": 190, "unit": "km/h"}
